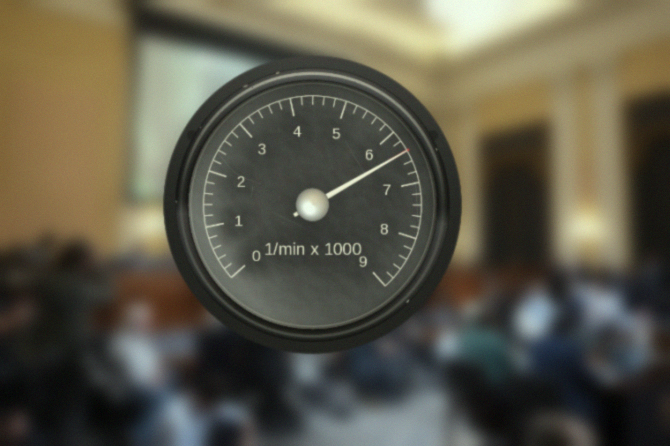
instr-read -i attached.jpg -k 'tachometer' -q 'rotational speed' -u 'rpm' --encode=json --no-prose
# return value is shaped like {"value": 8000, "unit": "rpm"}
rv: {"value": 6400, "unit": "rpm"}
